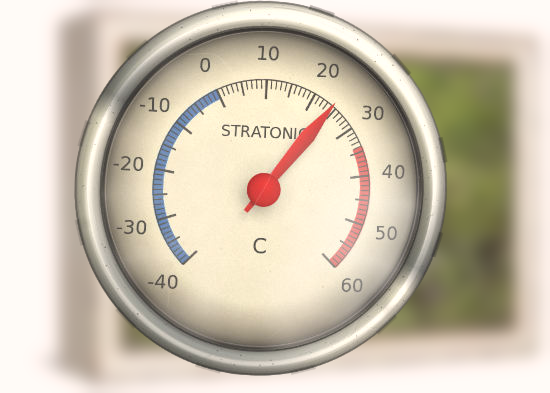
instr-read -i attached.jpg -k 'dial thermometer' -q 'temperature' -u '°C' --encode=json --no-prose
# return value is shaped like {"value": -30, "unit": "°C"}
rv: {"value": 24, "unit": "°C"}
